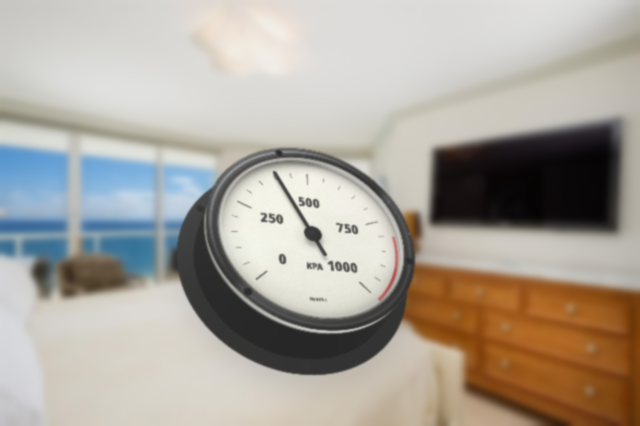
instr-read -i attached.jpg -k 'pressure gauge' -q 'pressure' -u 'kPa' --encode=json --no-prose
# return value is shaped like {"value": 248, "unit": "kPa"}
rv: {"value": 400, "unit": "kPa"}
